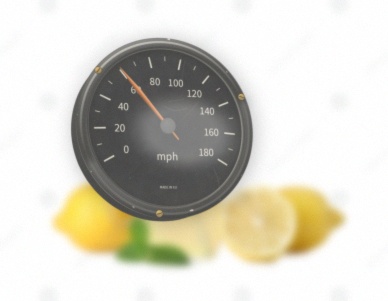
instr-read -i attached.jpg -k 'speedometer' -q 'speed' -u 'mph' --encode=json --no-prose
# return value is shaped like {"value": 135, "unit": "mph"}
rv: {"value": 60, "unit": "mph"}
